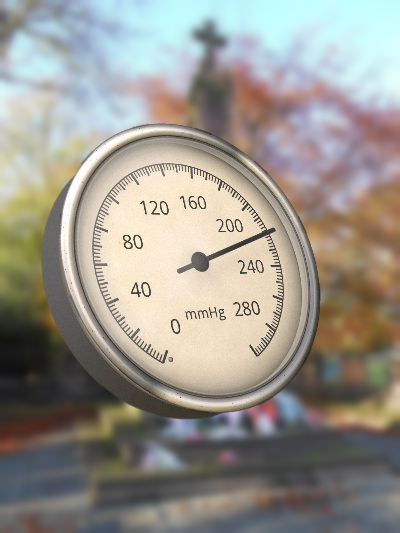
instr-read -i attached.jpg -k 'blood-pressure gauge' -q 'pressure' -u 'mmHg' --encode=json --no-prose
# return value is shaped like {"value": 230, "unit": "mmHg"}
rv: {"value": 220, "unit": "mmHg"}
